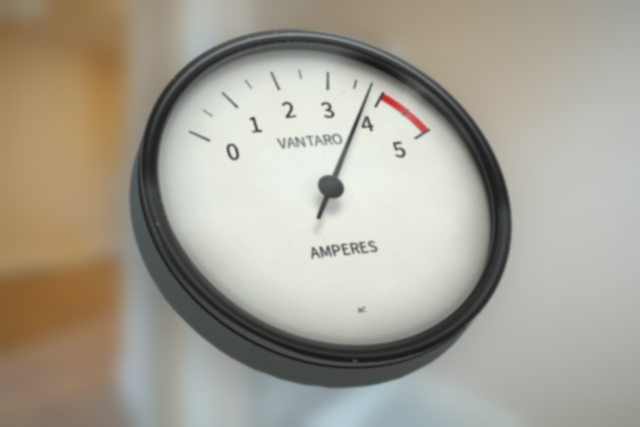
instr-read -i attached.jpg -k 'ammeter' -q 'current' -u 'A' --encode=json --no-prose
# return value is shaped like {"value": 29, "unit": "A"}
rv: {"value": 3.75, "unit": "A"}
